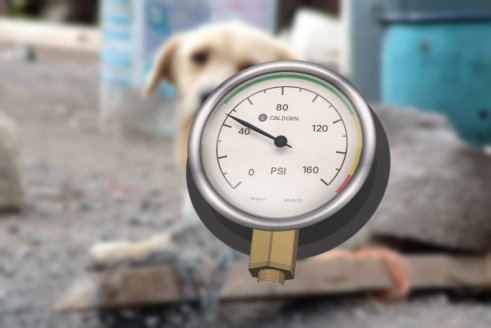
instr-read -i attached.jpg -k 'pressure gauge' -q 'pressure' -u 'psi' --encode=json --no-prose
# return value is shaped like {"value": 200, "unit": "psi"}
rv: {"value": 45, "unit": "psi"}
